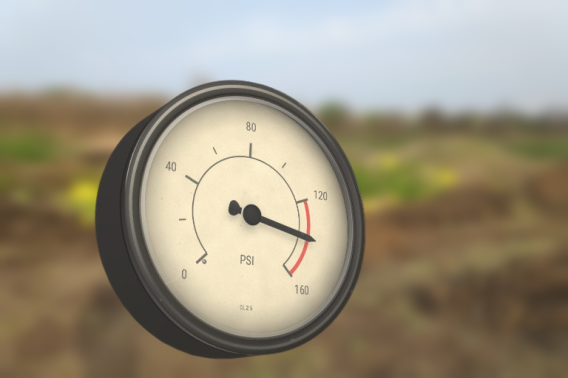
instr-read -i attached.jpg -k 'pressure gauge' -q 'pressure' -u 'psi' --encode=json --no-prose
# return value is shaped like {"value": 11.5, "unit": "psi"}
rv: {"value": 140, "unit": "psi"}
